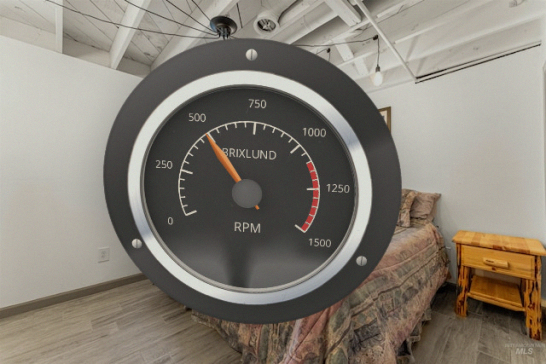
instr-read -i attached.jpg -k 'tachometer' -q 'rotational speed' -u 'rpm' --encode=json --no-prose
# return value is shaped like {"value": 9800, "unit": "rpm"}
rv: {"value": 500, "unit": "rpm"}
